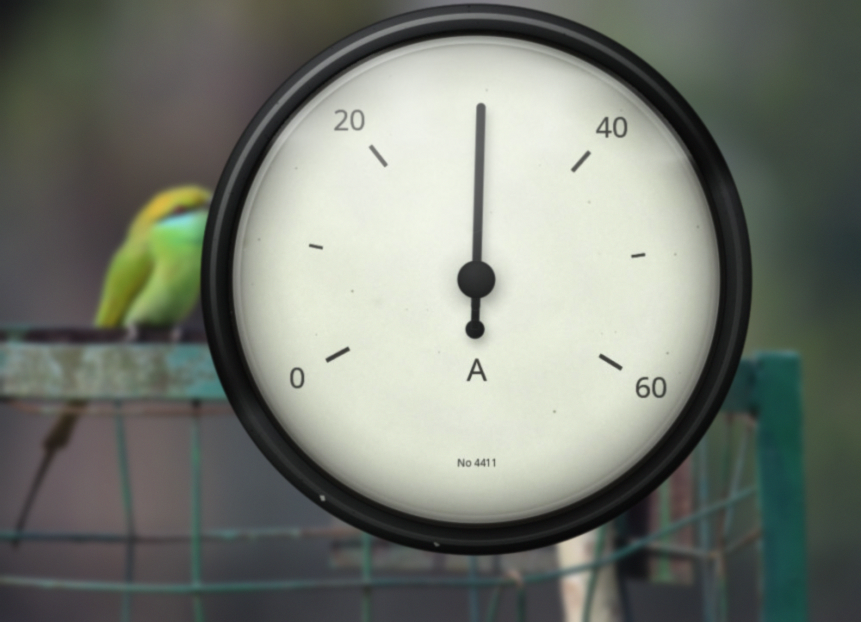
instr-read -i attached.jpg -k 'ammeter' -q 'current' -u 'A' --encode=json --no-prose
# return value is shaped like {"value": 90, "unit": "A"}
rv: {"value": 30, "unit": "A"}
